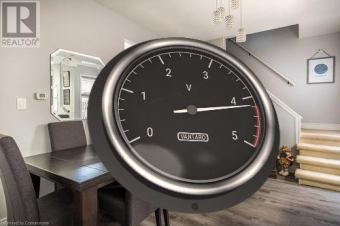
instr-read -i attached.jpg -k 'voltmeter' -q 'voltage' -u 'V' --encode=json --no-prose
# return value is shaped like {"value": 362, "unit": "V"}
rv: {"value": 4.2, "unit": "V"}
